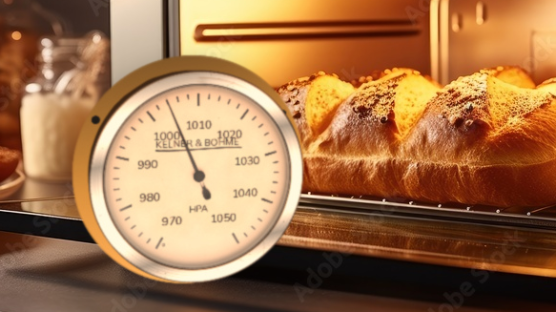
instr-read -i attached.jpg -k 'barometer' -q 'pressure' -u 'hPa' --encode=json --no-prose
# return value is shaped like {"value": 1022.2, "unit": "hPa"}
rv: {"value": 1004, "unit": "hPa"}
